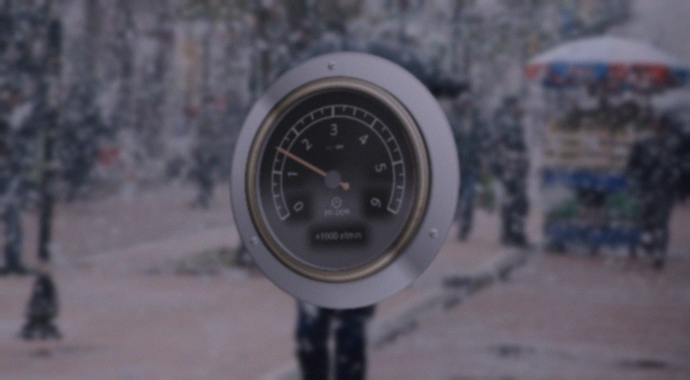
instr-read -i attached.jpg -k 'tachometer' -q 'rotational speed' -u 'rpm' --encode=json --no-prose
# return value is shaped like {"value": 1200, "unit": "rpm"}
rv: {"value": 1500, "unit": "rpm"}
